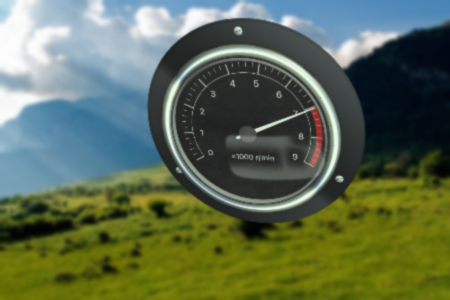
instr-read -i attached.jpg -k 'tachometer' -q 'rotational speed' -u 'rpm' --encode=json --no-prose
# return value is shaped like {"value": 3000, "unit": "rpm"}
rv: {"value": 7000, "unit": "rpm"}
